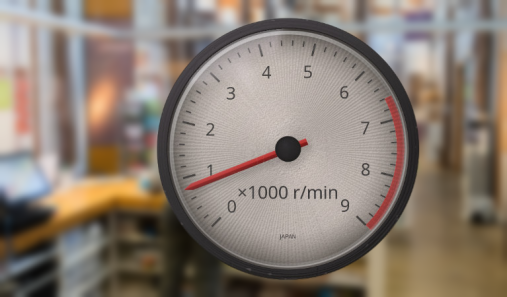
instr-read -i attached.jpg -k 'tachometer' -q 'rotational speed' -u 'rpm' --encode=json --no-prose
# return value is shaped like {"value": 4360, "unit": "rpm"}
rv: {"value": 800, "unit": "rpm"}
